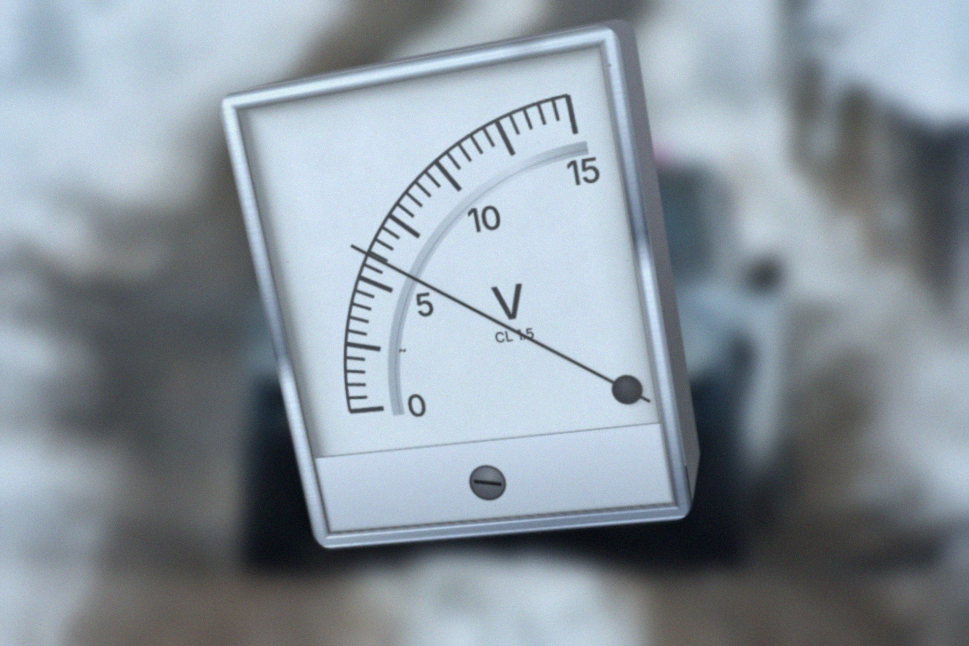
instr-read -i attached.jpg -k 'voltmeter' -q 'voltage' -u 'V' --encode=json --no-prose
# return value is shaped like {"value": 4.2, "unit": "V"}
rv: {"value": 6, "unit": "V"}
